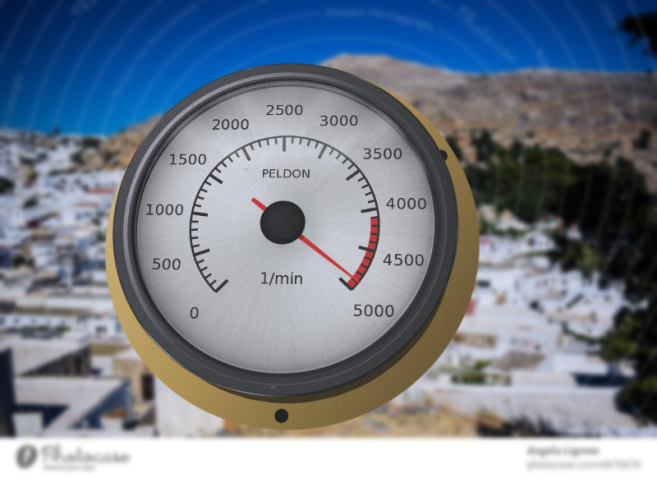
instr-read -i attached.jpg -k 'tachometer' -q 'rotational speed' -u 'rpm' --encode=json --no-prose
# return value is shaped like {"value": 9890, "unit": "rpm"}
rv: {"value": 4900, "unit": "rpm"}
